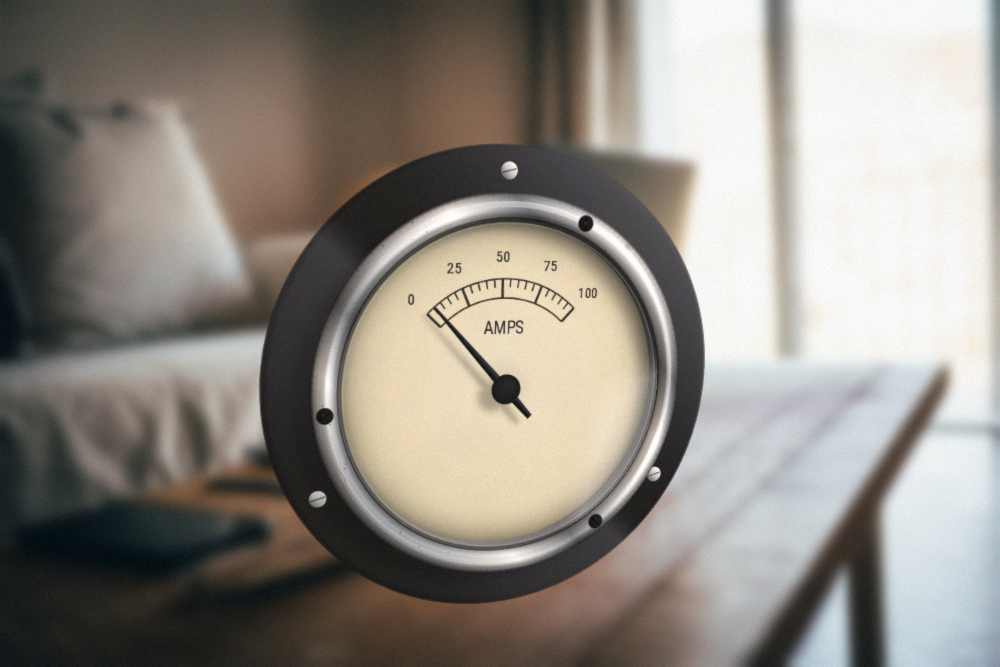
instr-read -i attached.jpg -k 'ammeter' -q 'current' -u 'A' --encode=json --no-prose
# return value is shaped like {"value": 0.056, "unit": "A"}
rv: {"value": 5, "unit": "A"}
